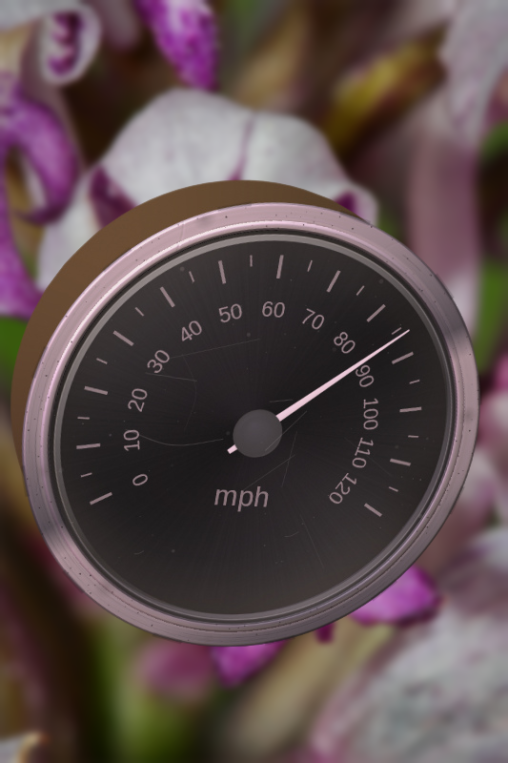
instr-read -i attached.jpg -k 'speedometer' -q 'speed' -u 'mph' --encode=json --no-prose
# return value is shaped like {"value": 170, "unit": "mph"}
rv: {"value": 85, "unit": "mph"}
